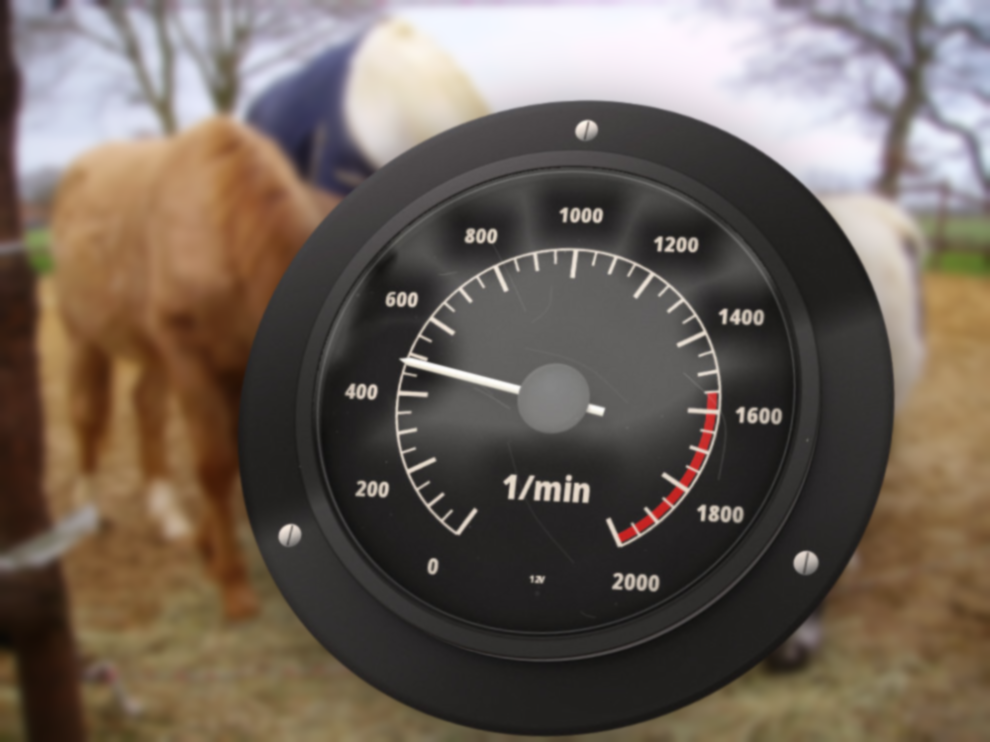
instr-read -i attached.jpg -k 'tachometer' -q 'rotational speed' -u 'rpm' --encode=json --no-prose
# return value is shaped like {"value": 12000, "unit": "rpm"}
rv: {"value": 475, "unit": "rpm"}
